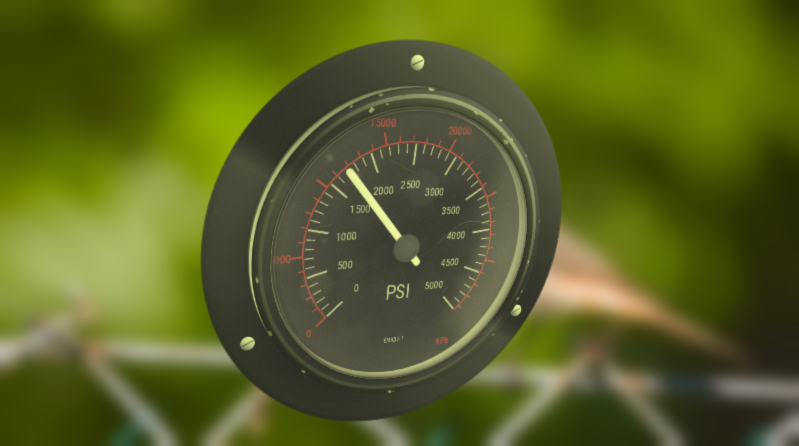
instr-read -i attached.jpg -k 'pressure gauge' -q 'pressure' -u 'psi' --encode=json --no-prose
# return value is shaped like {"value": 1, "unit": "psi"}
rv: {"value": 1700, "unit": "psi"}
